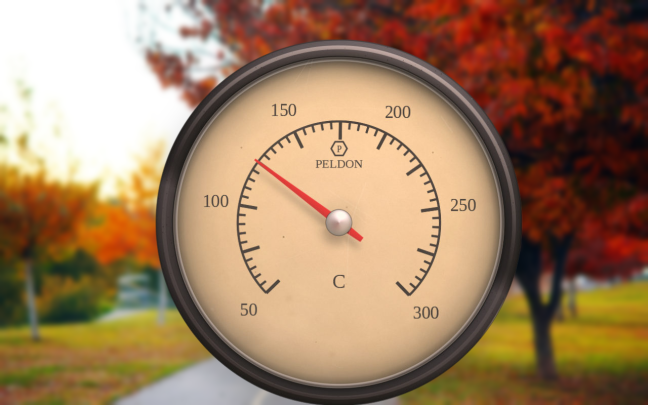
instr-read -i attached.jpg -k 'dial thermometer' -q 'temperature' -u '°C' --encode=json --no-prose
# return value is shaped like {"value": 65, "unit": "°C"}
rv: {"value": 125, "unit": "°C"}
